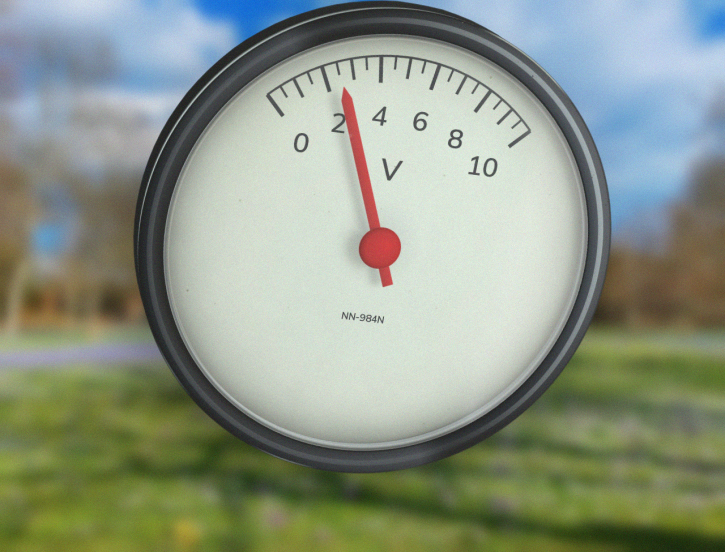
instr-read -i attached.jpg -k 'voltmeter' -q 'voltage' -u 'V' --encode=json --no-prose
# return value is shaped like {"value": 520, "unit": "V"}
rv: {"value": 2.5, "unit": "V"}
